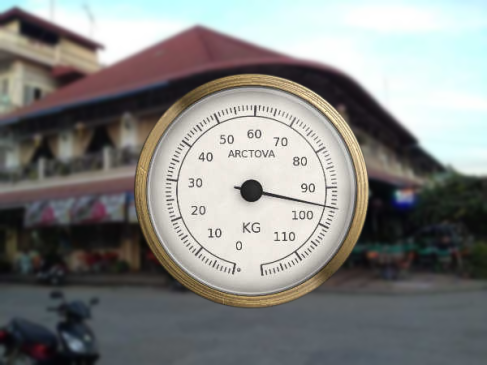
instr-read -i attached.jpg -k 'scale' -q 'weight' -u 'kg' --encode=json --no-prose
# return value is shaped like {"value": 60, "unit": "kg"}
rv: {"value": 95, "unit": "kg"}
